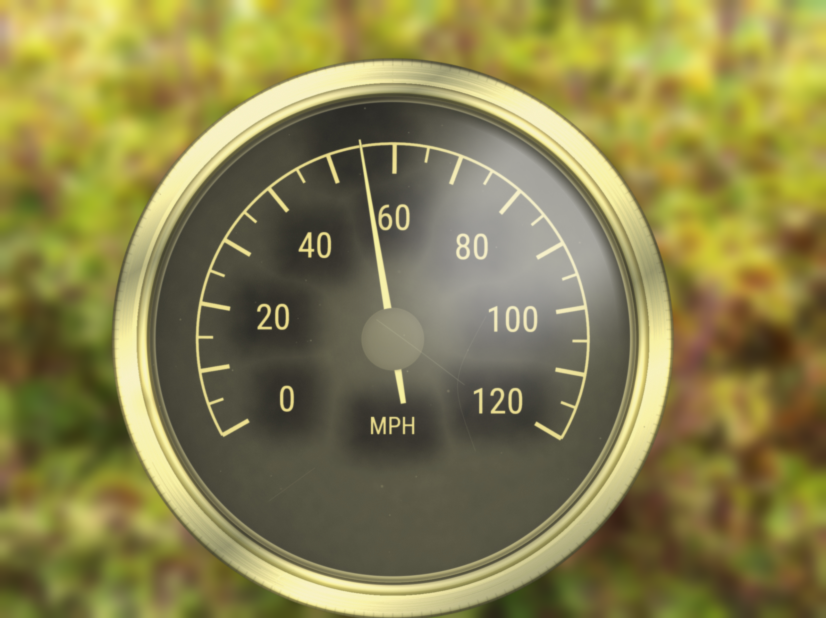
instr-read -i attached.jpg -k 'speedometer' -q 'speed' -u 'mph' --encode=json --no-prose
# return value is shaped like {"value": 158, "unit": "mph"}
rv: {"value": 55, "unit": "mph"}
